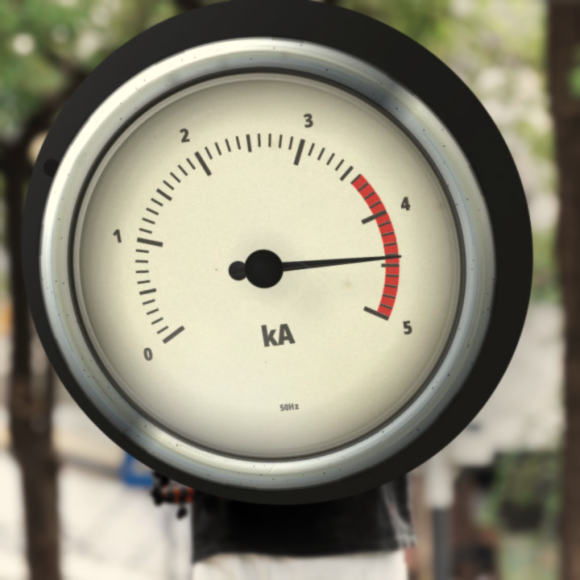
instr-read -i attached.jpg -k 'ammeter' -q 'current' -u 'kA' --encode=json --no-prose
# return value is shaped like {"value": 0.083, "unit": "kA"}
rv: {"value": 4.4, "unit": "kA"}
